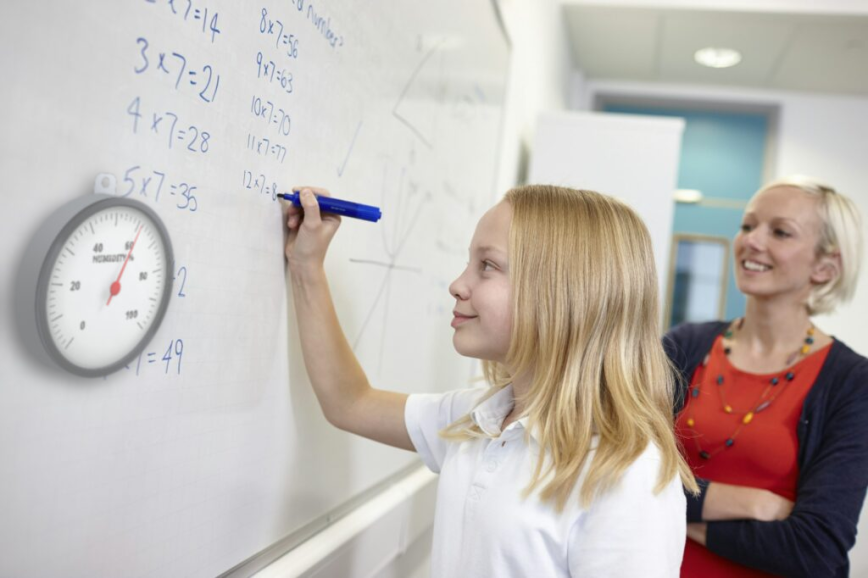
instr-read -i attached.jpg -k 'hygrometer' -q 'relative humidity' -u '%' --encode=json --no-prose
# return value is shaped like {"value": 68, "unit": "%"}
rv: {"value": 60, "unit": "%"}
